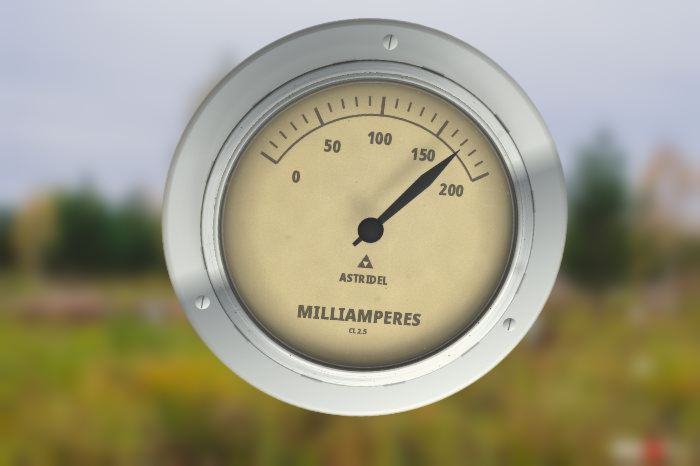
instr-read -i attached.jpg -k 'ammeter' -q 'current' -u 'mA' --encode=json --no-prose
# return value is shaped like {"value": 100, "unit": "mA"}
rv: {"value": 170, "unit": "mA"}
